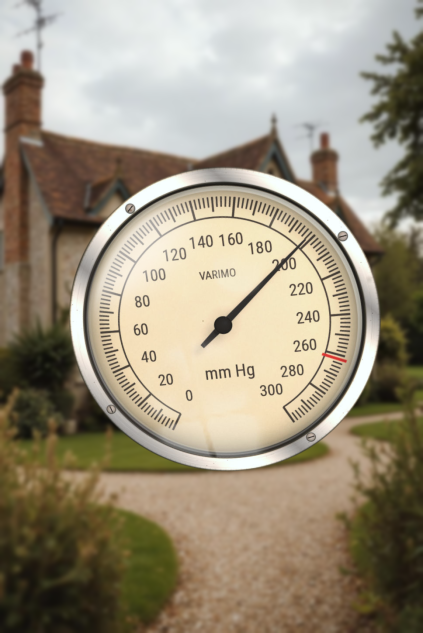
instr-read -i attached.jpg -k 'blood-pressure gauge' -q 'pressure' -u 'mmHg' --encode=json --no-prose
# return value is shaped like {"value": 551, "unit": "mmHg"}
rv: {"value": 198, "unit": "mmHg"}
